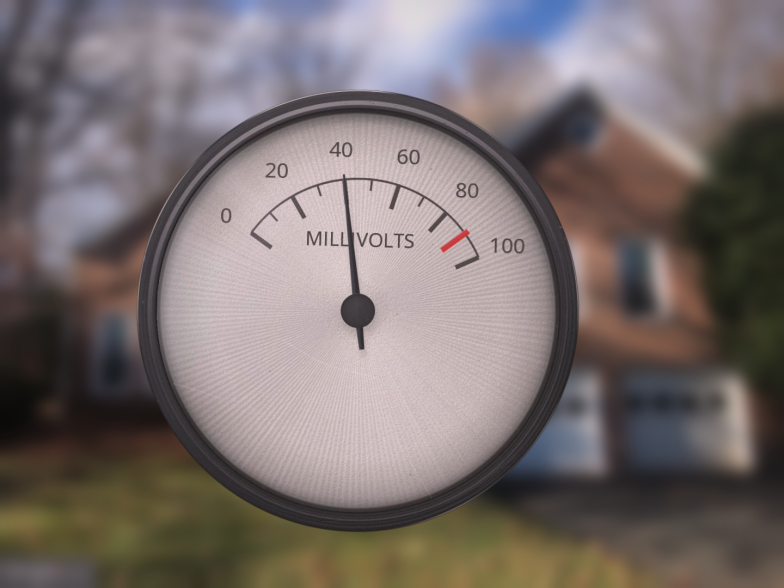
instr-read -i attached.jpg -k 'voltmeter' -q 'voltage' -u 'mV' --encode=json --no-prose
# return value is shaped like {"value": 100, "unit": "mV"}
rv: {"value": 40, "unit": "mV"}
